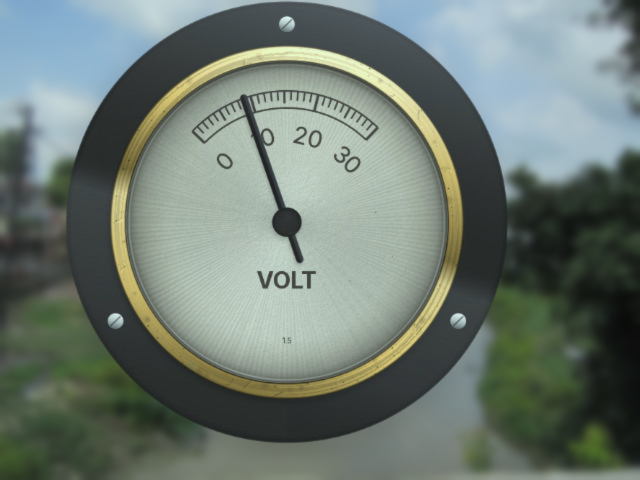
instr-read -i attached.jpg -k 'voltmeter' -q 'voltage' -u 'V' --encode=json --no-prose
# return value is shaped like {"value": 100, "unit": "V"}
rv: {"value": 9, "unit": "V"}
